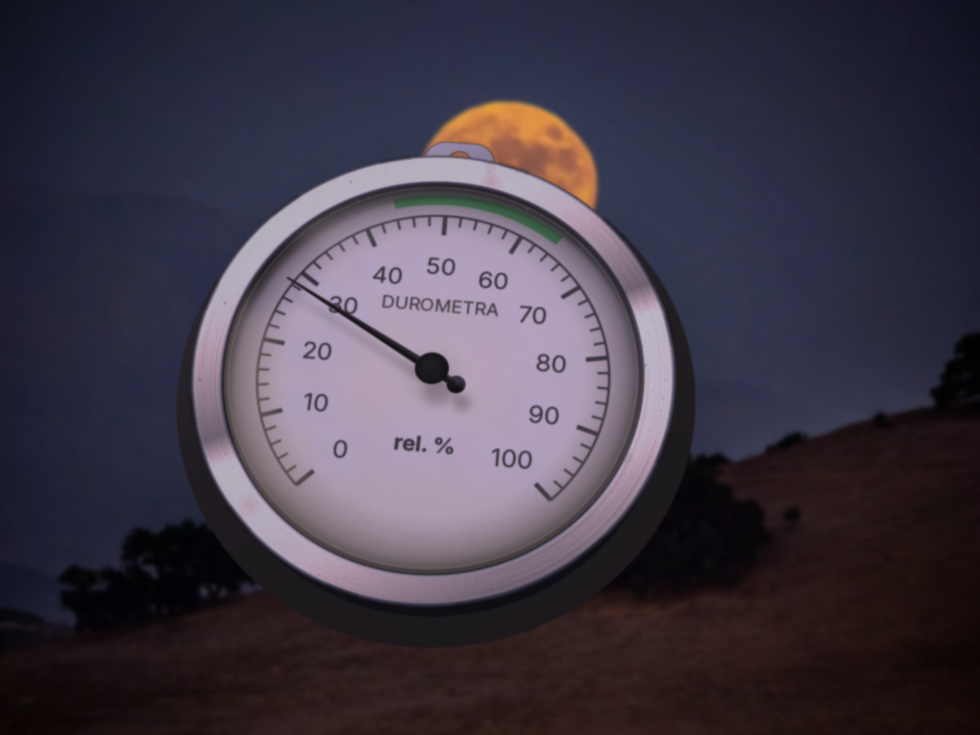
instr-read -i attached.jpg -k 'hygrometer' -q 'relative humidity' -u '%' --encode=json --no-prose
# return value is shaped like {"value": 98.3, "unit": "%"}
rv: {"value": 28, "unit": "%"}
